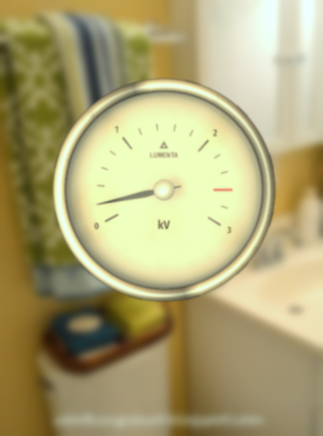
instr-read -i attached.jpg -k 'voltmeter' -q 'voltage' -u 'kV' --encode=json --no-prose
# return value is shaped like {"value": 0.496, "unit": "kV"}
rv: {"value": 0.2, "unit": "kV"}
